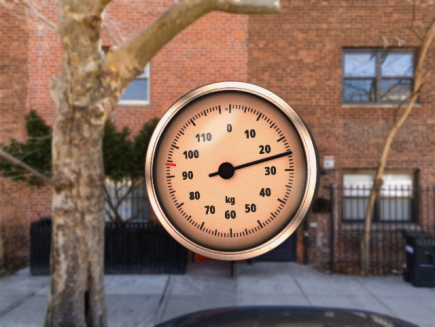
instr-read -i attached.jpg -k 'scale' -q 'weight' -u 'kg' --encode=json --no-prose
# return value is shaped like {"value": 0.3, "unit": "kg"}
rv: {"value": 25, "unit": "kg"}
